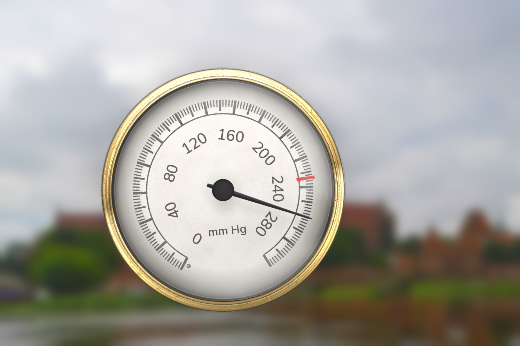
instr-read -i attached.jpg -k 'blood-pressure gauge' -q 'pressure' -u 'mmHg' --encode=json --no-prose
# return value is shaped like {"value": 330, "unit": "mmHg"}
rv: {"value": 260, "unit": "mmHg"}
